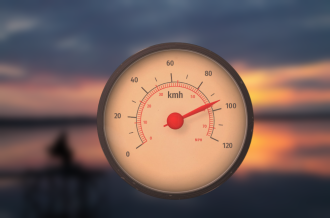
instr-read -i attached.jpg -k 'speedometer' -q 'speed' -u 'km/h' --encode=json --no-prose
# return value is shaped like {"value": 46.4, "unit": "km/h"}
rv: {"value": 95, "unit": "km/h"}
